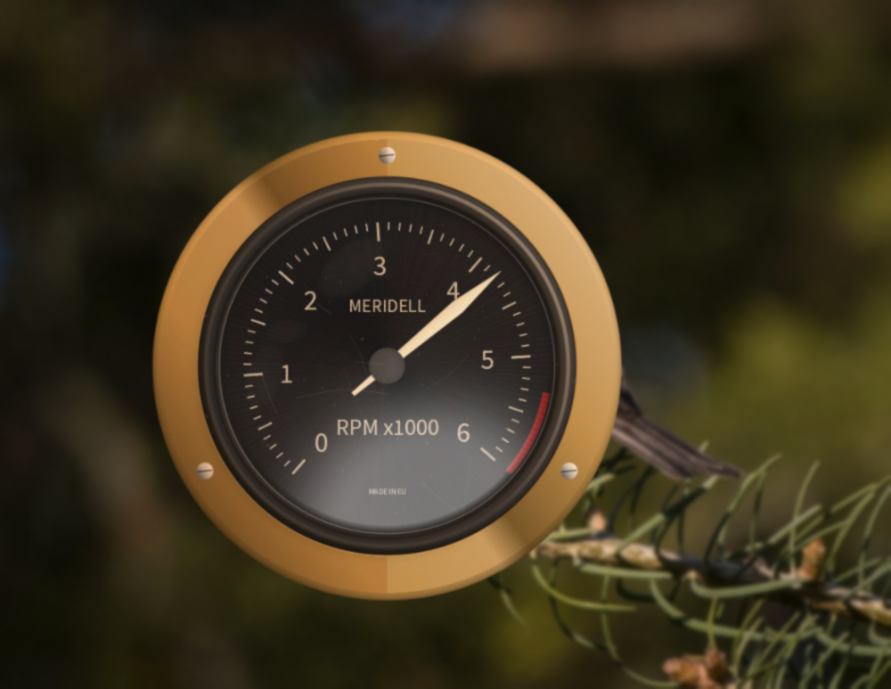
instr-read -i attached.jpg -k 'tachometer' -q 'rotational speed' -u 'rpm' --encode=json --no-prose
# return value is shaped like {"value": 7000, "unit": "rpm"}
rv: {"value": 4200, "unit": "rpm"}
